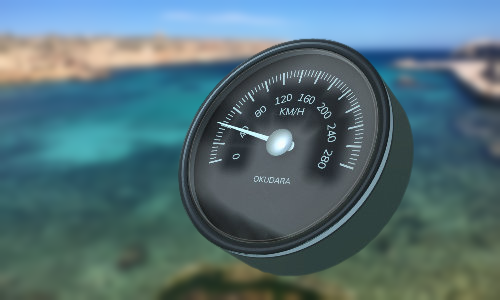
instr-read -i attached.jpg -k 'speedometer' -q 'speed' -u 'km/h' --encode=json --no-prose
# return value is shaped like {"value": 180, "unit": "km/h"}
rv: {"value": 40, "unit": "km/h"}
